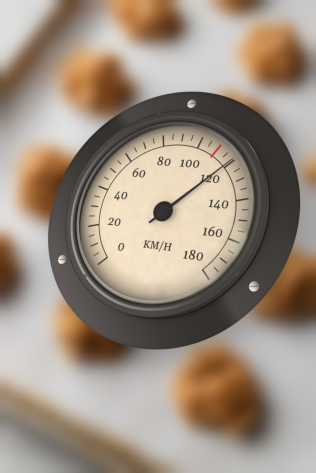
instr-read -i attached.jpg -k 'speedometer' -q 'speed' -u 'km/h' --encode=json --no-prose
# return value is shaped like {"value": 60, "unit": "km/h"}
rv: {"value": 120, "unit": "km/h"}
